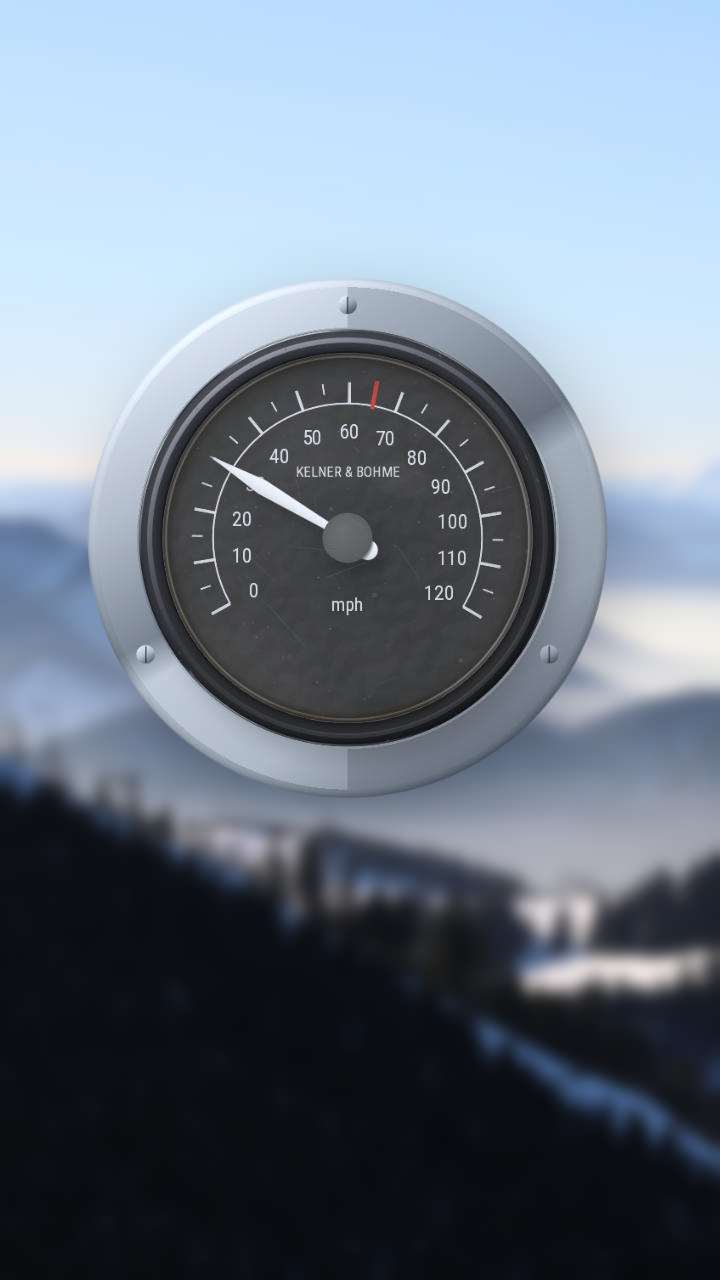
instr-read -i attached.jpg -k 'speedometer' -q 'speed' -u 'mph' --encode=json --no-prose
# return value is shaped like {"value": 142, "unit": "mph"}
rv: {"value": 30, "unit": "mph"}
